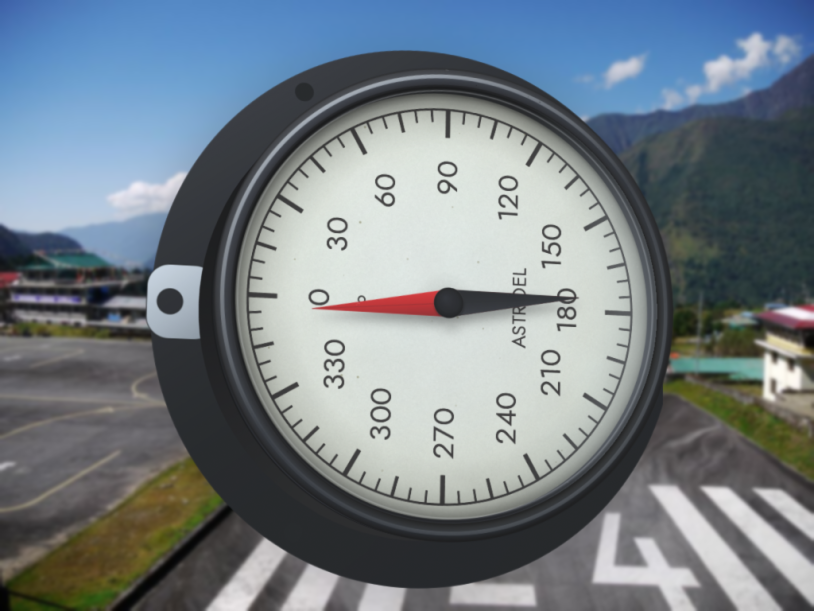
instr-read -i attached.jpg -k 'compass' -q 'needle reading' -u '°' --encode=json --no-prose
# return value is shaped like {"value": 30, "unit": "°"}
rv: {"value": 355, "unit": "°"}
